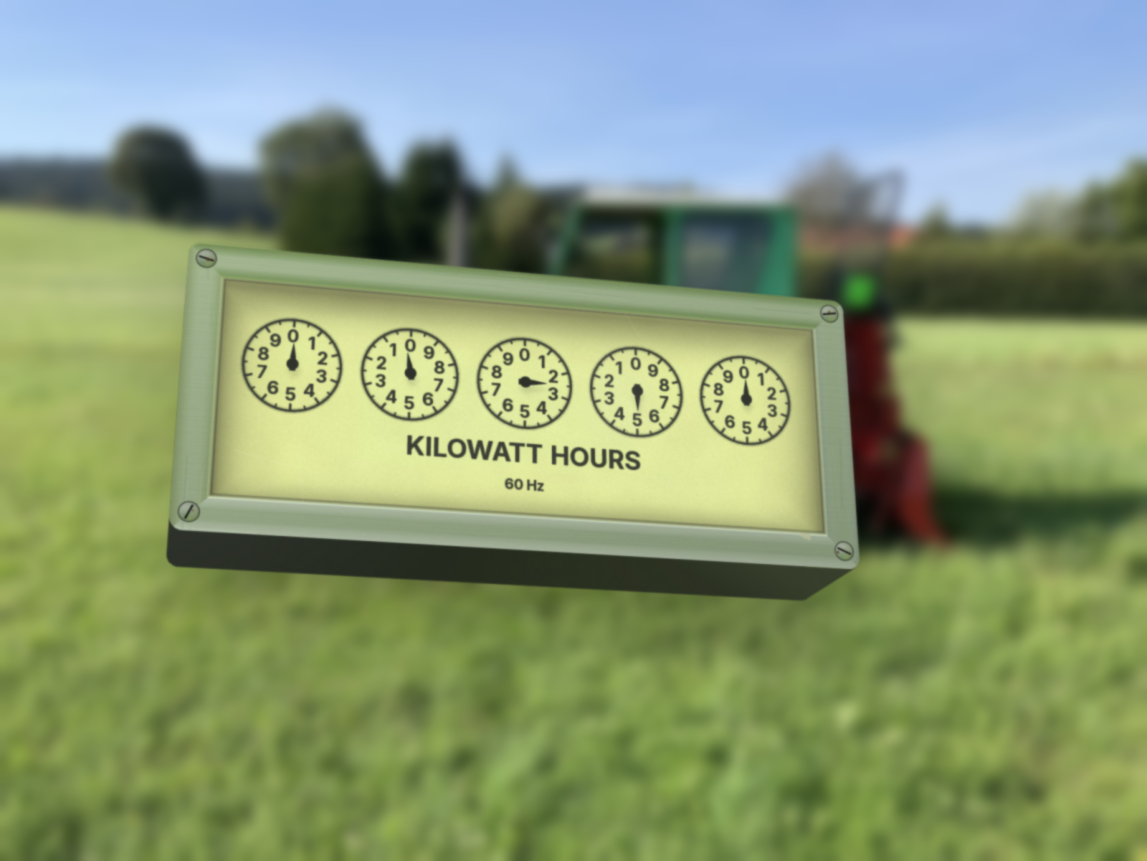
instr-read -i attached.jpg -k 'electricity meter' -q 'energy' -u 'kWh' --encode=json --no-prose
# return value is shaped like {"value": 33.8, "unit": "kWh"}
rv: {"value": 250, "unit": "kWh"}
